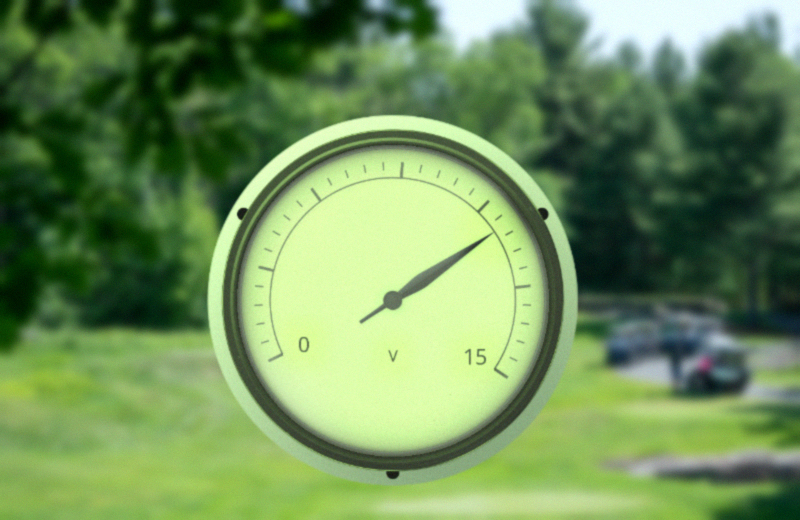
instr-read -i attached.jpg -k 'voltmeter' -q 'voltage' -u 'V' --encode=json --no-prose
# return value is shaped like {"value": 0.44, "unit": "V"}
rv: {"value": 10.75, "unit": "V"}
